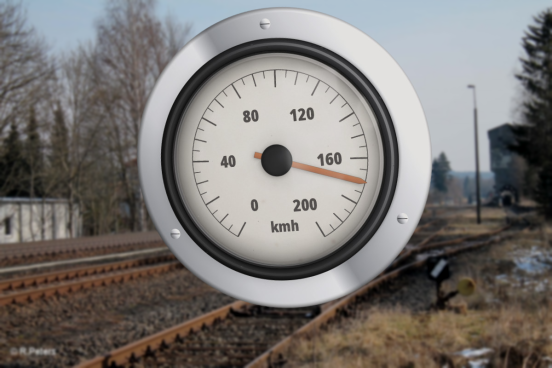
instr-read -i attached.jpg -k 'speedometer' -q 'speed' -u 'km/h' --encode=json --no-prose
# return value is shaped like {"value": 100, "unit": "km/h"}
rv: {"value": 170, "unit": "km/h"}
